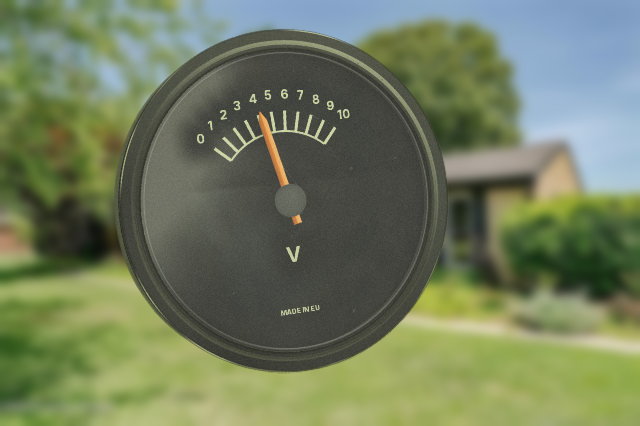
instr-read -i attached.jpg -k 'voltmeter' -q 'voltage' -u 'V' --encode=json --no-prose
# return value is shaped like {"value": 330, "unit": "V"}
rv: {"value": 4, "unit": "V"}
